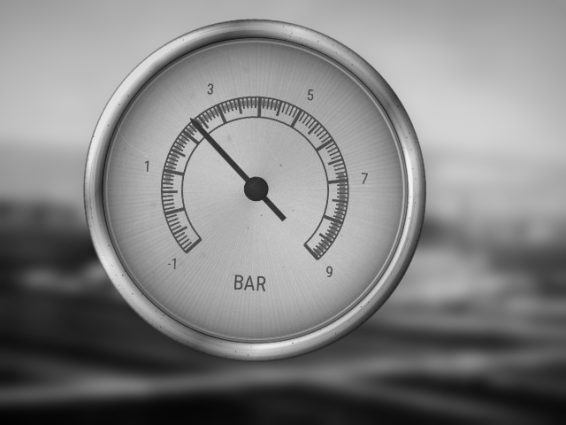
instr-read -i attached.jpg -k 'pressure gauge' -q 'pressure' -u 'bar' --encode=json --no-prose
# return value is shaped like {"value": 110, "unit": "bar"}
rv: {"value": 2.3, "unit": "bar"}
